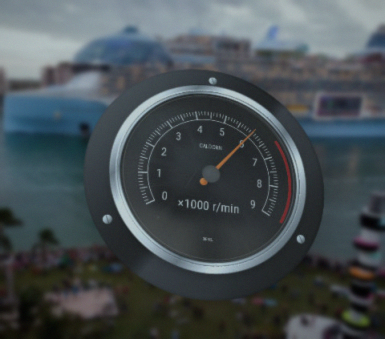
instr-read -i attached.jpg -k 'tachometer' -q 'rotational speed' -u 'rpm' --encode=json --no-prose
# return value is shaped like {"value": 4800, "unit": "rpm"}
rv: {"value": 6000, "unit": "rpm"}
